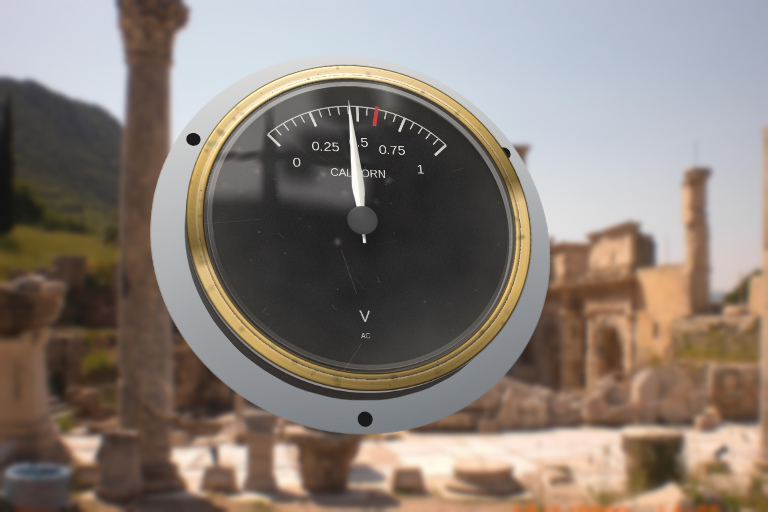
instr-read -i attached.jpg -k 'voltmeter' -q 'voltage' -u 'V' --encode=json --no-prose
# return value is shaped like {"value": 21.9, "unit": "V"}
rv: {"value": 0.45, "unit": "V"}
